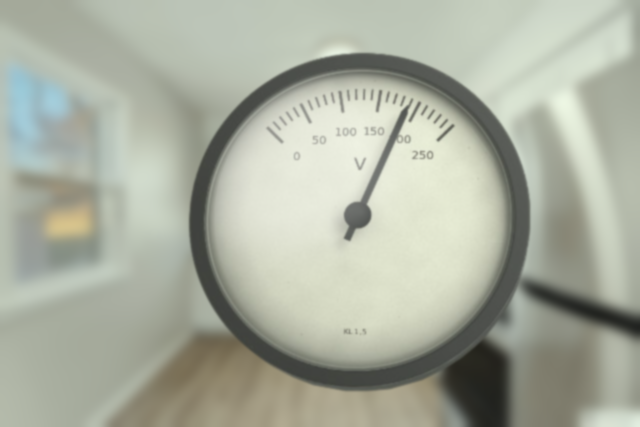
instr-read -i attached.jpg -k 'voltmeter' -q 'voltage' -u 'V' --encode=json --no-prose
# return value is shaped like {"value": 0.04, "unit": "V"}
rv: {"value": 190, "unit": "V"}
